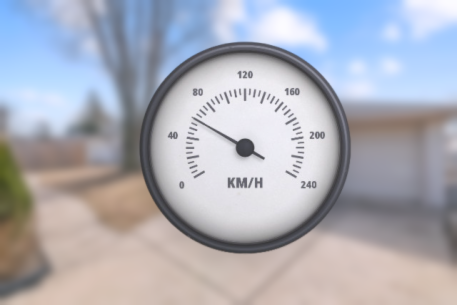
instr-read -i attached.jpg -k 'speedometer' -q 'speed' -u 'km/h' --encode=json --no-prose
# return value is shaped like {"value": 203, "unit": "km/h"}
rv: {"value": 60, "unit": "km/h"}
